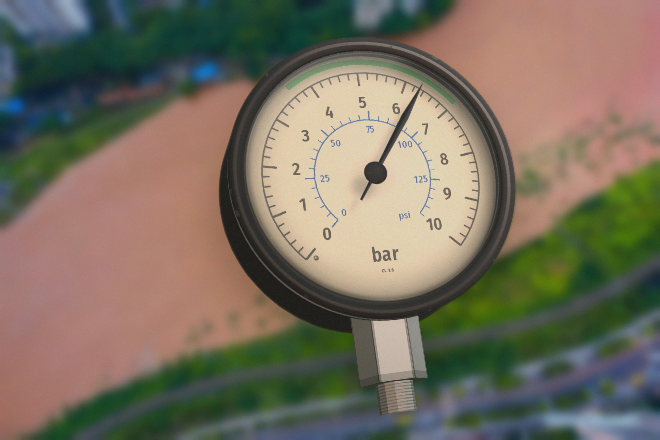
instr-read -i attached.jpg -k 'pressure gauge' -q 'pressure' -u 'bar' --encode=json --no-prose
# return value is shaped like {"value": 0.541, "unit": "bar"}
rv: {"value": 6.3, "unit": "bar"}
